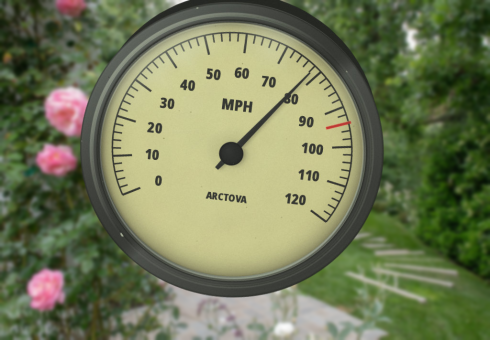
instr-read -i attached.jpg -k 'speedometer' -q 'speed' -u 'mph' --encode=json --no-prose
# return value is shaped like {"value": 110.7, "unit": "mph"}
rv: {"value": 78, "unit": "mph"}
